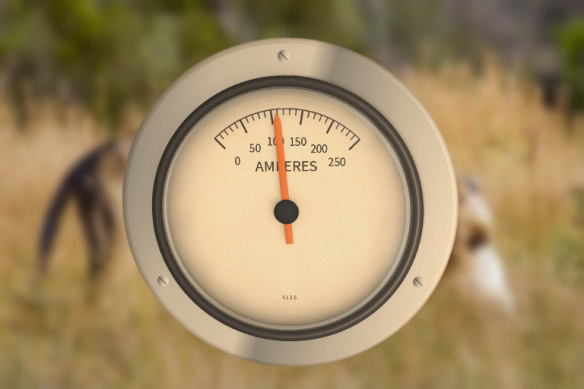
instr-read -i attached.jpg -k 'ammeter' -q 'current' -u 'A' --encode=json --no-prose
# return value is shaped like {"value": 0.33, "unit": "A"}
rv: {"value": 110, "unit": "A"}
